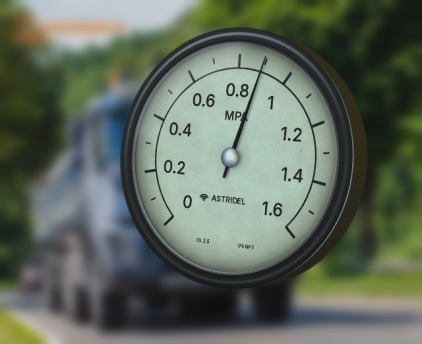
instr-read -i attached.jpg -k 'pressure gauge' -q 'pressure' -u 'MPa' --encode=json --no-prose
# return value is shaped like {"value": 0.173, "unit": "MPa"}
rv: {"value": 0.9, "unit": "MPa"}
